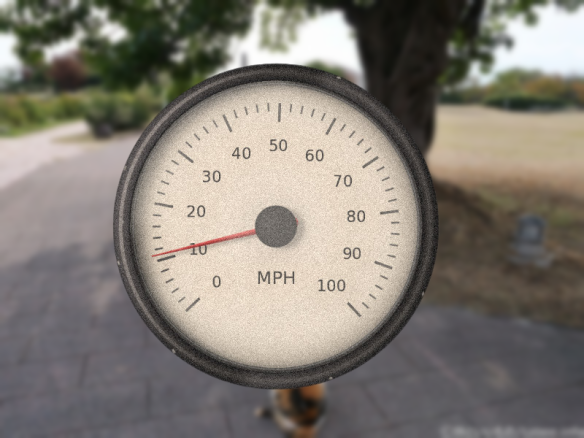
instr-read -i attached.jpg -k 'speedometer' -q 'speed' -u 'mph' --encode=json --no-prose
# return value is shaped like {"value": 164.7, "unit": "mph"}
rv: {"value": 11, "unit": "mph"}
